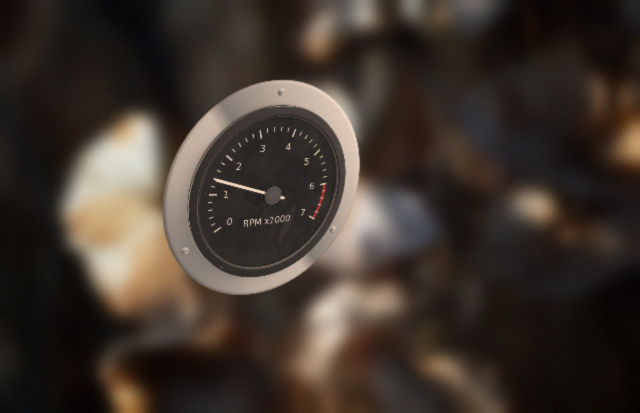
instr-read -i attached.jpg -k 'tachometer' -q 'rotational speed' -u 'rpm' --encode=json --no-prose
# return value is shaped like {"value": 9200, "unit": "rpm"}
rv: {"value": 1400, "unit": "rpm"}
